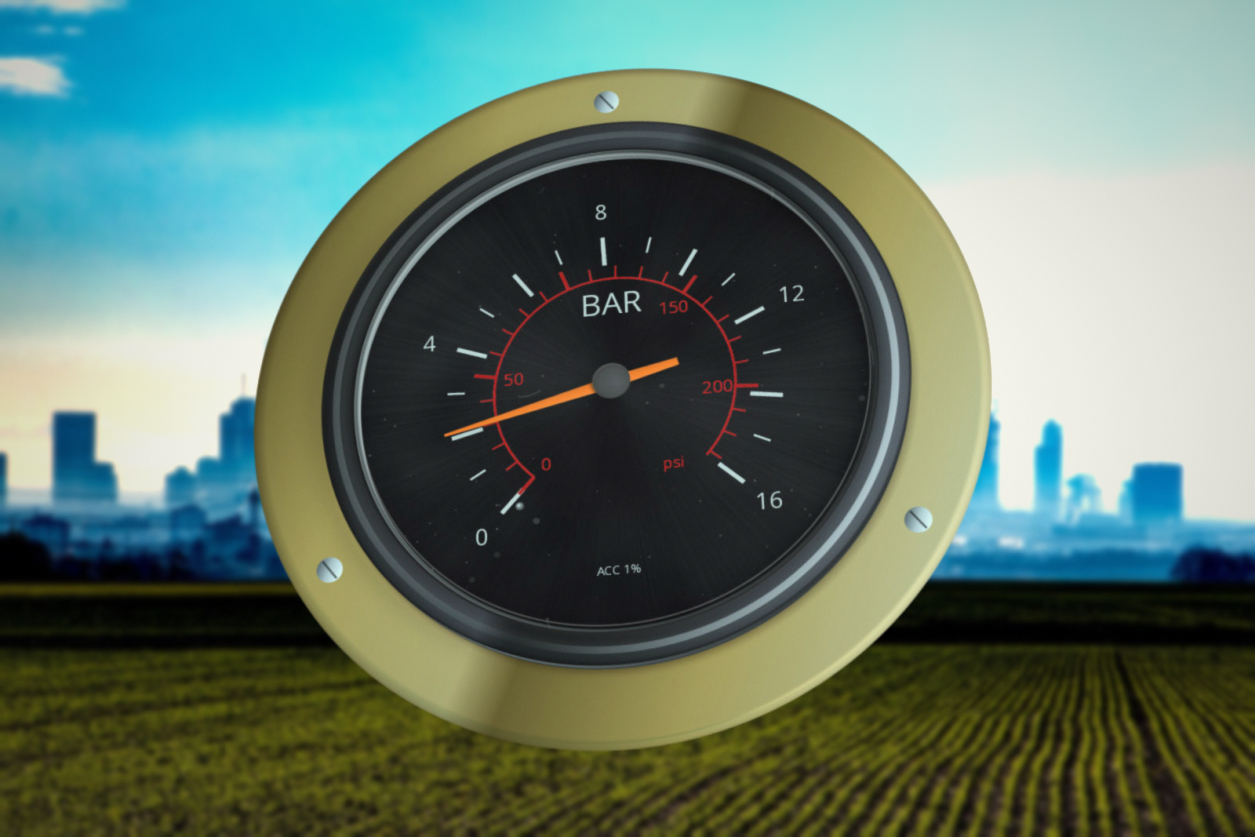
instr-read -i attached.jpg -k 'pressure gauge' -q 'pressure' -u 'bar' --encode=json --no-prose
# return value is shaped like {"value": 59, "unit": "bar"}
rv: {"value": 2, "unit": "bar"}
